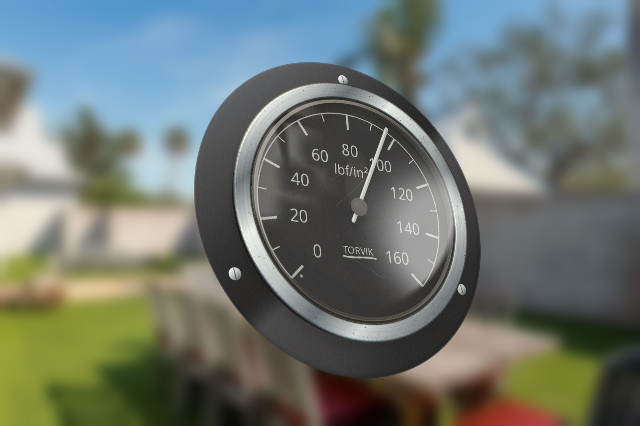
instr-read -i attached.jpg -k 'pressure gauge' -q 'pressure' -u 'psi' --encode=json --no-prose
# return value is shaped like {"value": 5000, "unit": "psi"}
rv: {"value": 95, "unit": "psi"}
